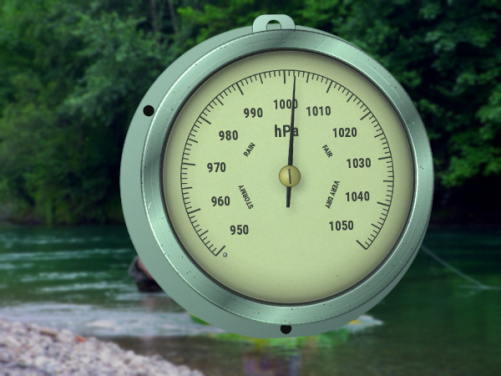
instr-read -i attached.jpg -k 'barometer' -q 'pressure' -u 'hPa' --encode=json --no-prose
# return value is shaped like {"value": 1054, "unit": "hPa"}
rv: {"value": 1002, "unit": "hPa"}
